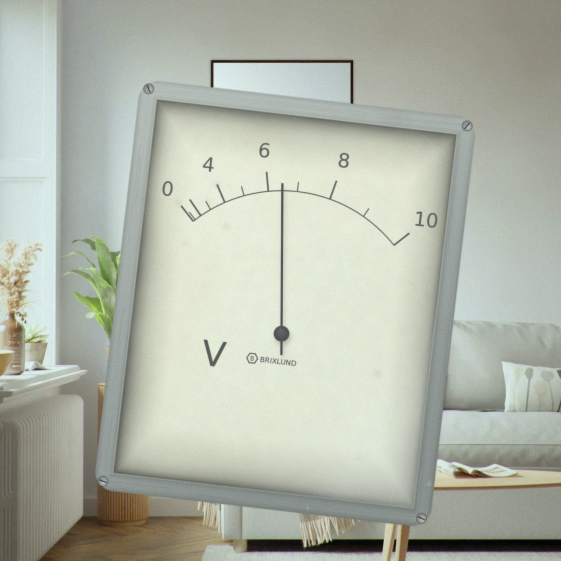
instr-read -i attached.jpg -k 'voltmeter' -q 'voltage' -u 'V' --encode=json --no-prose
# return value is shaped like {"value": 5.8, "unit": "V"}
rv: {"value": 6.5, "unit": "V"}
